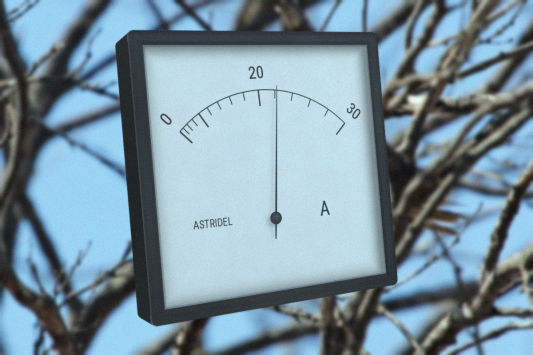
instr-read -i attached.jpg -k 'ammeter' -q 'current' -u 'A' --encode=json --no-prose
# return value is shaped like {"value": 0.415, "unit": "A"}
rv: {"value": 22, "unit": "A"}
